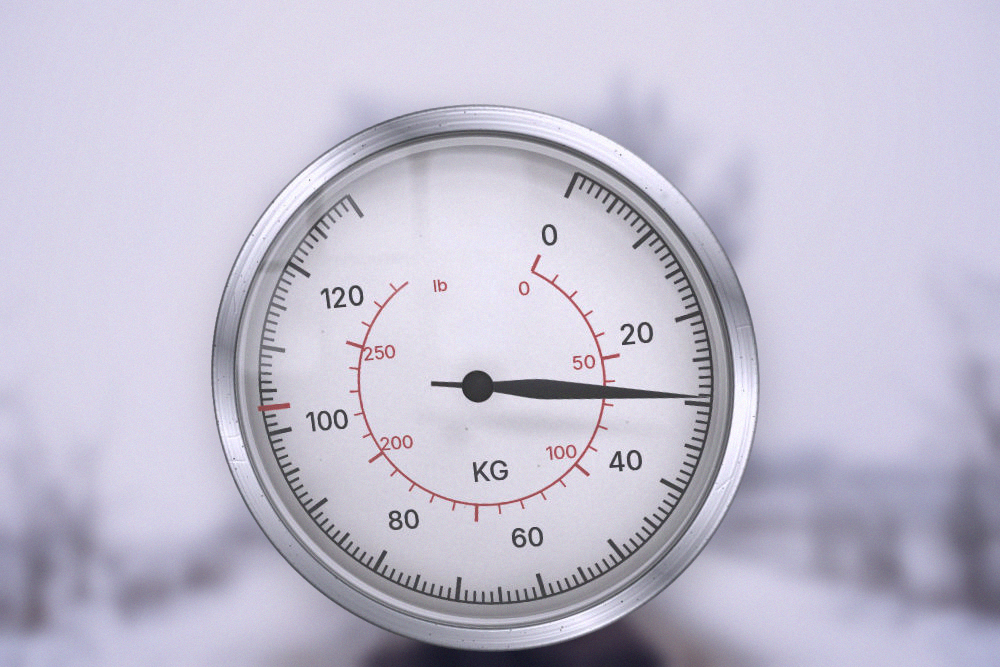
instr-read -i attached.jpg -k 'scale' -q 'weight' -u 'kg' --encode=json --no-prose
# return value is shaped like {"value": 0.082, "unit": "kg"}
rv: {"value": 29, "unit": "kg"}
